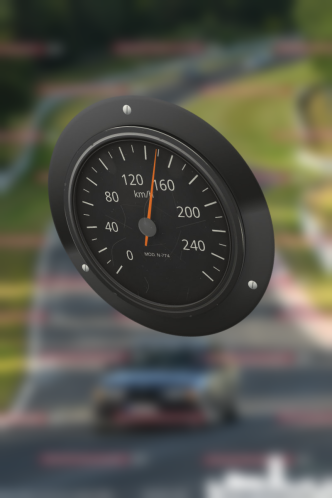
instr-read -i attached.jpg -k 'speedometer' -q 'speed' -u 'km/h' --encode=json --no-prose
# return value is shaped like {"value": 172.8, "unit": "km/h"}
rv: {"value": 150, "unit": "km/h"}
